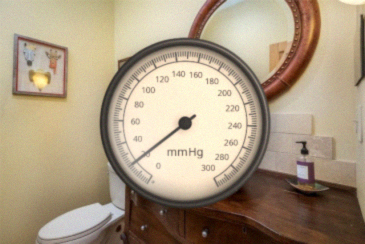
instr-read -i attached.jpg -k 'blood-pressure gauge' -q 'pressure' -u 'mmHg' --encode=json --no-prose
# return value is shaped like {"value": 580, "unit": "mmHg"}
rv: {"value": 20, "unit": "mmHg"}
